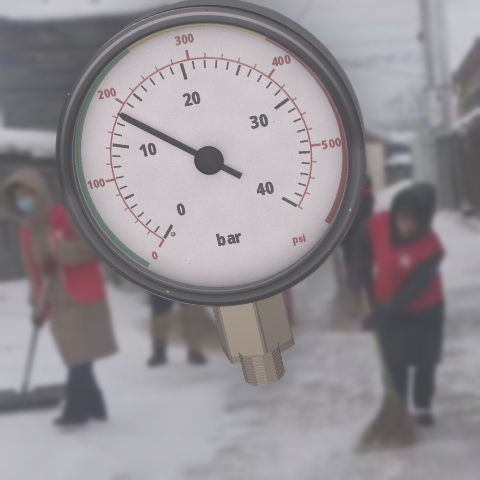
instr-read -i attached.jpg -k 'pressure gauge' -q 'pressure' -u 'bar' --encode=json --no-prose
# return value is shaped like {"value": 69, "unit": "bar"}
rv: {"value": 13, "unit": "bar"}
